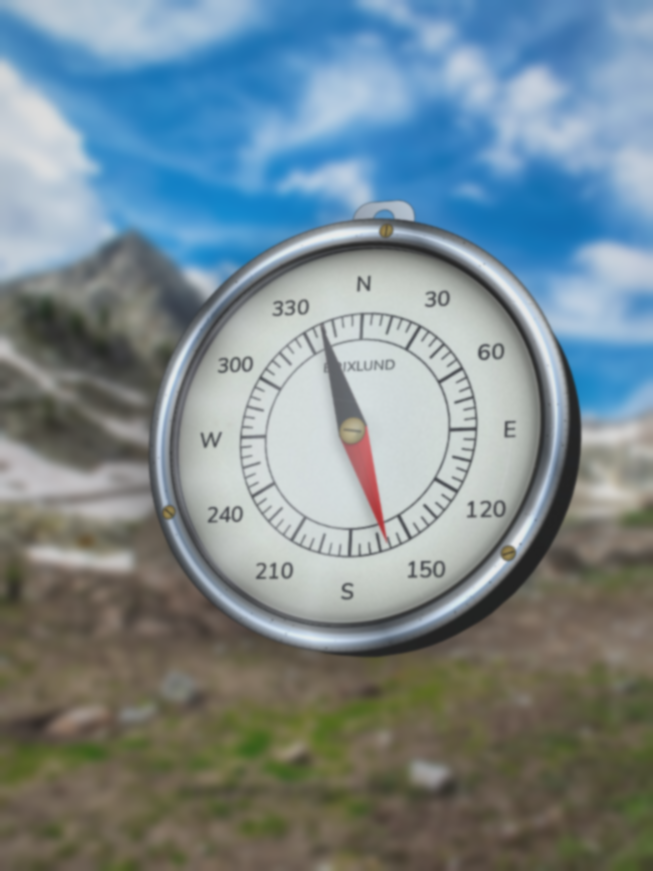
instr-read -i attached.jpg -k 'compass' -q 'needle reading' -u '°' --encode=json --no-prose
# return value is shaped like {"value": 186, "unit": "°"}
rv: {"value": 160, "unit": "°"}
